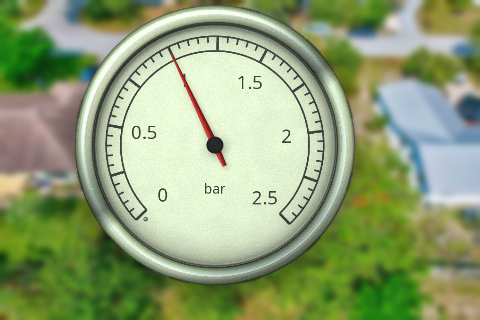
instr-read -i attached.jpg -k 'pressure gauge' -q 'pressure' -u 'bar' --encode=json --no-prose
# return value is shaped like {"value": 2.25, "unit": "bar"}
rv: {"value": 1, "unit": "bar"}
